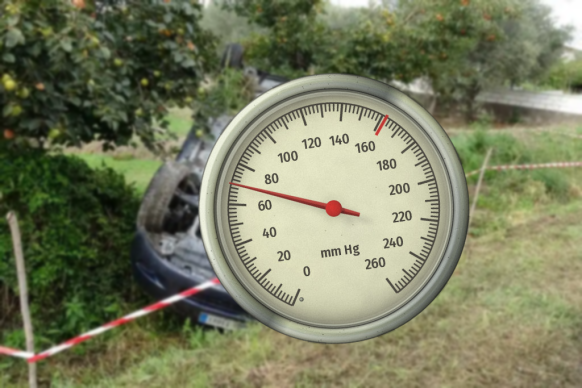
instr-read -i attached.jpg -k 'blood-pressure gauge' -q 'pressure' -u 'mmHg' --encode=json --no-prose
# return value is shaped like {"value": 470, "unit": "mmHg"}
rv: {"value": 70, "unit": "mmHg"}
